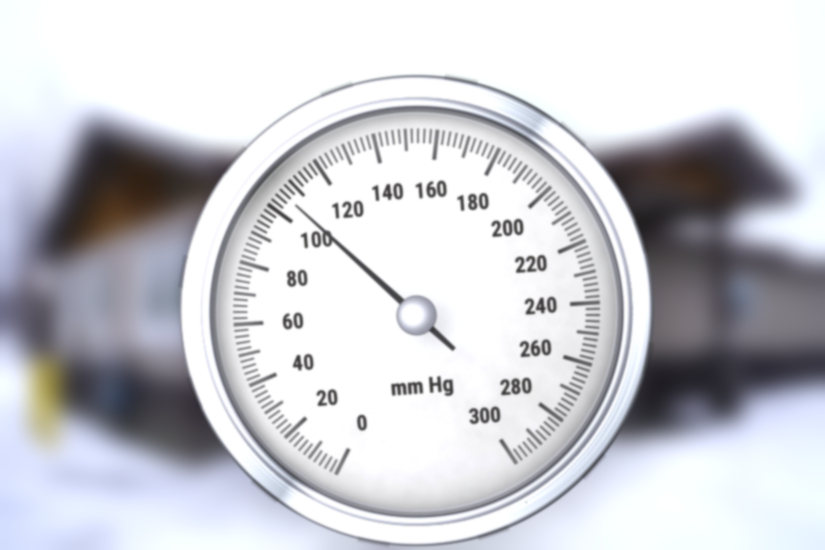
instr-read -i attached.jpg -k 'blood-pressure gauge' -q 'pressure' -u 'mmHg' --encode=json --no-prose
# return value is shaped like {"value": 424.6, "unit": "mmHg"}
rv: {"value": 106, "unit": "mmHg"}
